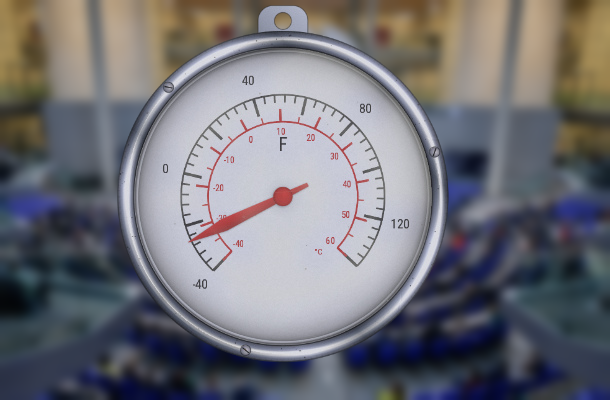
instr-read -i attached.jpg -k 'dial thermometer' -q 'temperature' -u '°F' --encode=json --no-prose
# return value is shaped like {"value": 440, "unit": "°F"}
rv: {"value": -26, "unit": "°F"}
